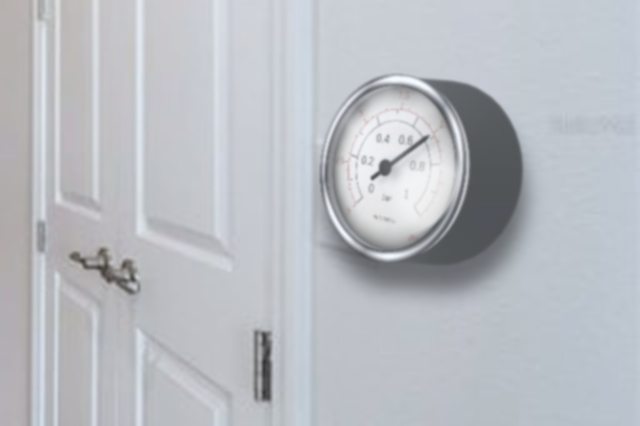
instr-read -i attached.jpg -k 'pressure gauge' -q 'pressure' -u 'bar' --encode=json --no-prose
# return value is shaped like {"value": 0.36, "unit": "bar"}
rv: {"value": 0.7, "unit": "bar"}
